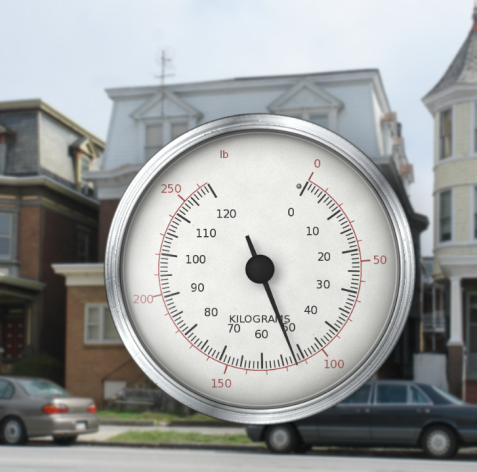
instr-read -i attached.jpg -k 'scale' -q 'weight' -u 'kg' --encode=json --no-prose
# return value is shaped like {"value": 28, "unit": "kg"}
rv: {"value": 52, "unit": "kg"}
